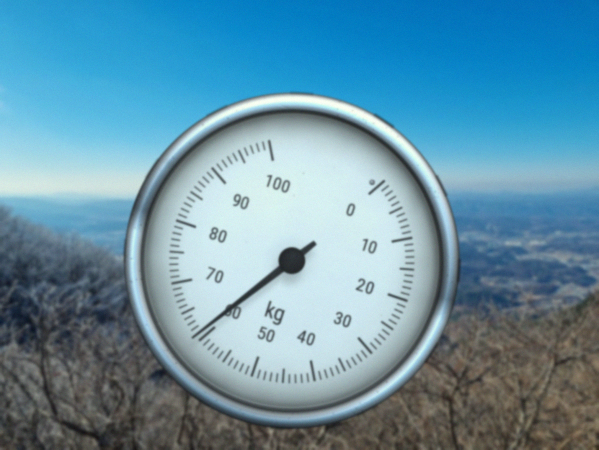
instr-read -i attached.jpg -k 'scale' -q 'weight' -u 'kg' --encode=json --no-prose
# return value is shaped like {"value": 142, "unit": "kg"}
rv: {"value": 61, "unit": "kg"}
